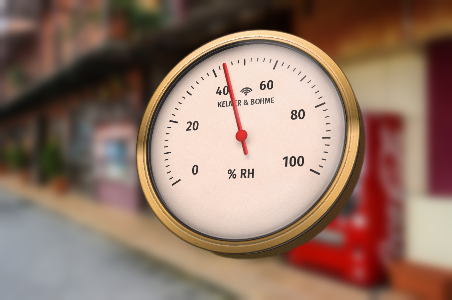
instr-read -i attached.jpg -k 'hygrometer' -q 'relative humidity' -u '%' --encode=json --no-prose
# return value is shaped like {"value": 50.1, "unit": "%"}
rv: {"value": 44, "unit": "%"}
